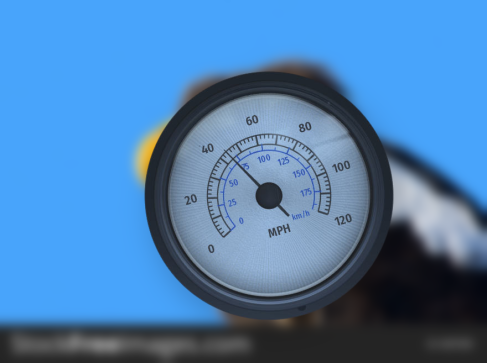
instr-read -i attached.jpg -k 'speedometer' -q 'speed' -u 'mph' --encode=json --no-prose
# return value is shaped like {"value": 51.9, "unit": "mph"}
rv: {"value": 44, "unit": "mph"}
